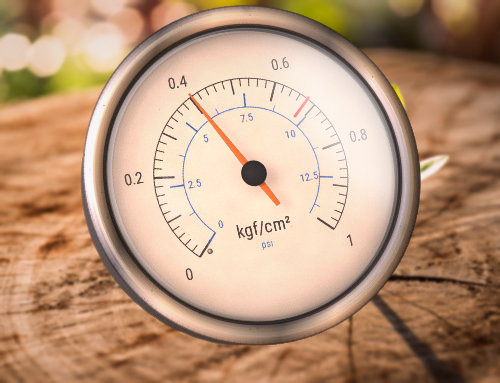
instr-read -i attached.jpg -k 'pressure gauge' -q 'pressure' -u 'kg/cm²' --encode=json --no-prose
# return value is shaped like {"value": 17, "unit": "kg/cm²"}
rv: {"value": 0.4, "unit": "kg/cm²"}
